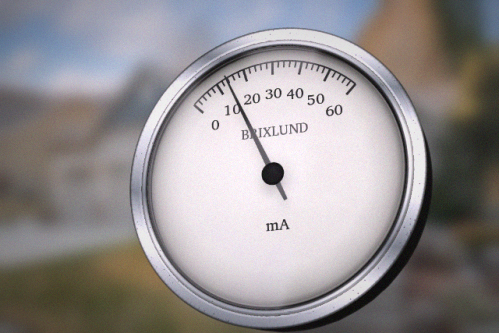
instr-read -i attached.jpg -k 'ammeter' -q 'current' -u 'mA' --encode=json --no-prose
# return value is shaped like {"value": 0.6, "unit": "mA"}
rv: {"value": 14, "unit": "mA"}
